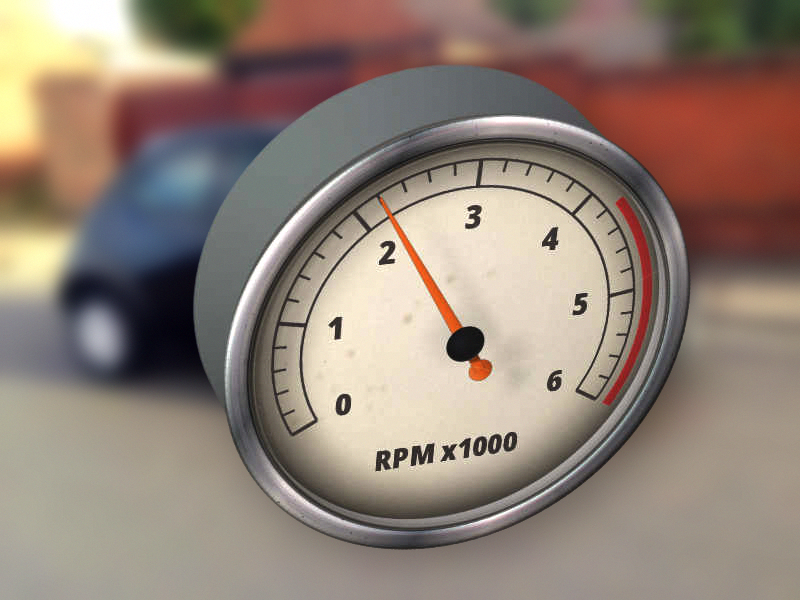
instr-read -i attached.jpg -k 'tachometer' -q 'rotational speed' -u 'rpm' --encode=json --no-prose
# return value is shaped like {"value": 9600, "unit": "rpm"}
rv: {"value": 2200, "unit": "rpm"}
